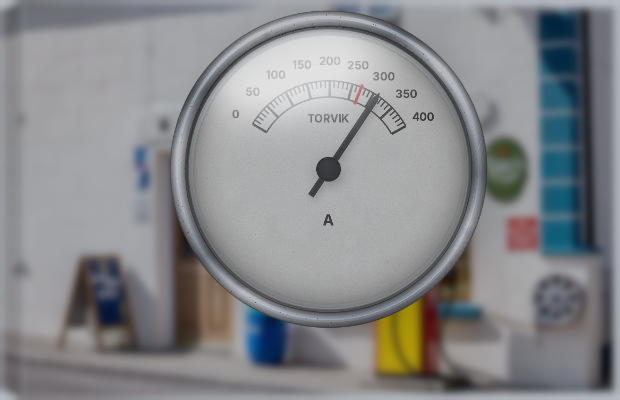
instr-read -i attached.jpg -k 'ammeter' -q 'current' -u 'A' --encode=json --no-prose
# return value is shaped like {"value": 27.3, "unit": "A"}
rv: {"value": 310, "unit": "A"}
